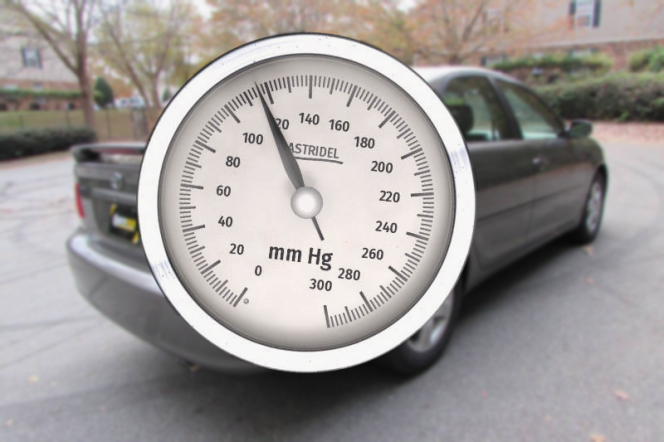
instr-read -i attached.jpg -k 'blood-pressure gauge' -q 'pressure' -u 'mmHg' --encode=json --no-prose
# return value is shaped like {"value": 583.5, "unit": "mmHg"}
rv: {"value": 116, "unit": "mmHg"}
